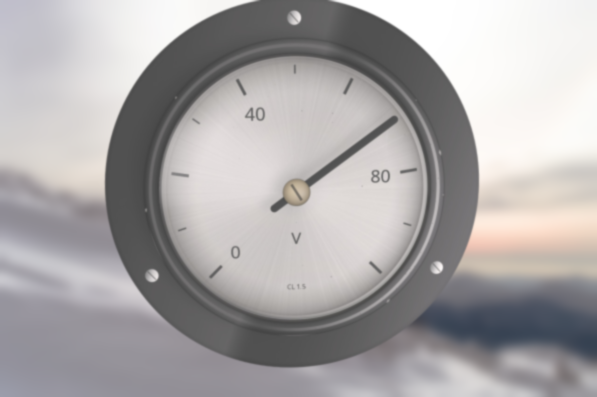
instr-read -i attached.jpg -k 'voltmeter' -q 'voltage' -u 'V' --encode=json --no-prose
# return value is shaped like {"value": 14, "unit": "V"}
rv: {"value": 70, "unit": "V"}
